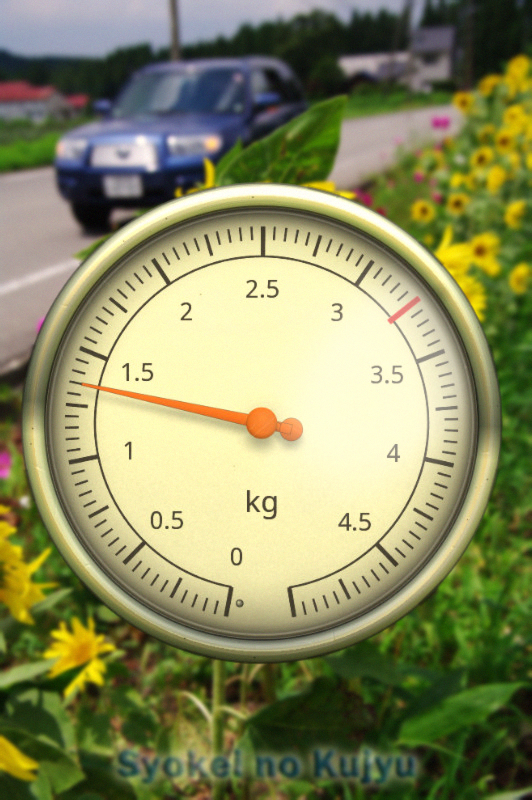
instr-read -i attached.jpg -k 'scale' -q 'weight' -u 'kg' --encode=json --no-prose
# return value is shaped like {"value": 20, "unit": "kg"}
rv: {"value": 1.35, "unit": "kg"}
